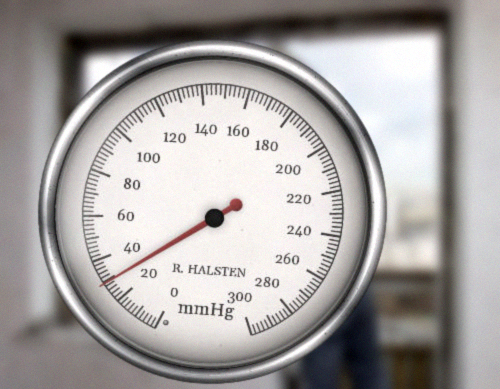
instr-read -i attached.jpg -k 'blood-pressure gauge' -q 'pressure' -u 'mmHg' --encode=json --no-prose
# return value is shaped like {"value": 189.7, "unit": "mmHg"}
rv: {"value": 30, "unit": "mmHg"}
